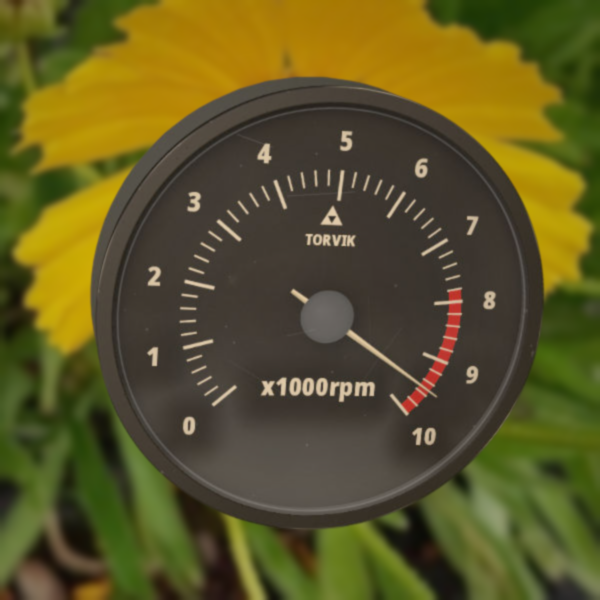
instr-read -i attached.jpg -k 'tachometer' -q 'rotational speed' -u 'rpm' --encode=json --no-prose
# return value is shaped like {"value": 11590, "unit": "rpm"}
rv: {"value": 9500, "unit": "rpm"}
